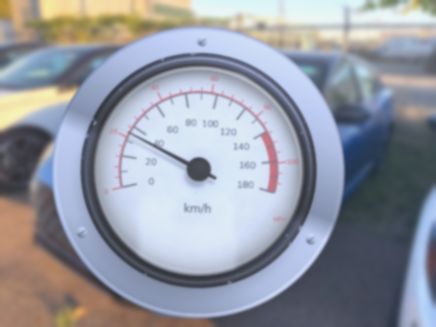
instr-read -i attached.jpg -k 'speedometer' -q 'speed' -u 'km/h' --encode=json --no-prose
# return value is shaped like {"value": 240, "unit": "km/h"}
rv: {"value": 35, "unit": "km/h"}
